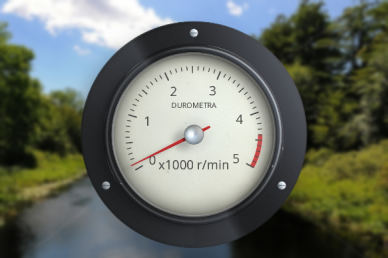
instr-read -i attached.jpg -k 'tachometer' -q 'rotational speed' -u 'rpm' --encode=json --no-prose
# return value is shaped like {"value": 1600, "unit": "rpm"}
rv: {"value": 100, "unit": "rpm"}
